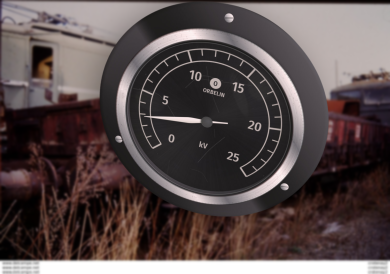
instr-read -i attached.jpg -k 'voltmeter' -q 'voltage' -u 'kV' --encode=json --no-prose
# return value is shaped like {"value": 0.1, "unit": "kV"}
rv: {"value": 3, "unit": "kV"}
